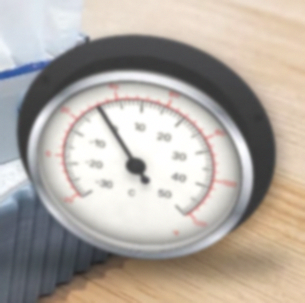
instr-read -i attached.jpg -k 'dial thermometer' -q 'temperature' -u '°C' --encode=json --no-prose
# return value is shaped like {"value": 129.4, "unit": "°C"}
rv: {"value": 0, "unit": "°C"}
